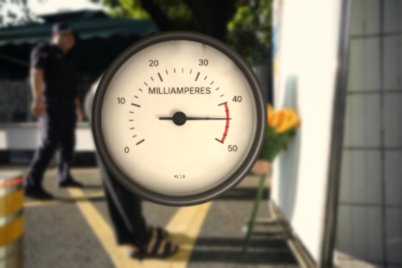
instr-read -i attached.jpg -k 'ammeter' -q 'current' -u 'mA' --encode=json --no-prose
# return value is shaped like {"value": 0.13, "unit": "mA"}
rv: {"value": 44, "unit": "mA"}
